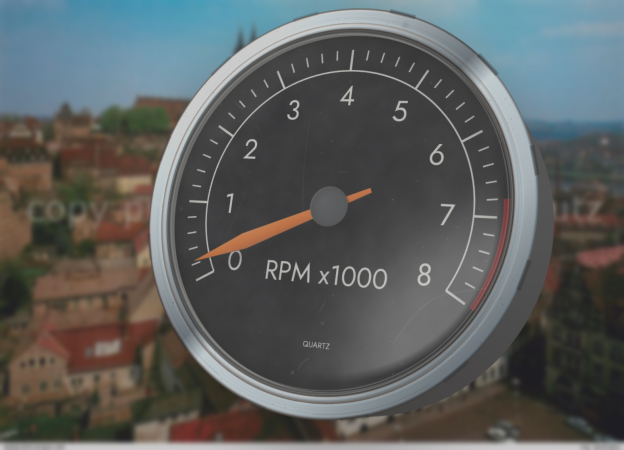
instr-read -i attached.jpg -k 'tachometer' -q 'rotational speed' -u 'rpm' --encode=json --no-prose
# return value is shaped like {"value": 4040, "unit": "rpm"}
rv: {"value": 200, "unit": "rpm"}
